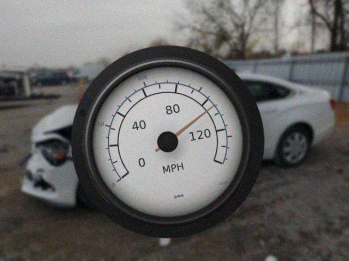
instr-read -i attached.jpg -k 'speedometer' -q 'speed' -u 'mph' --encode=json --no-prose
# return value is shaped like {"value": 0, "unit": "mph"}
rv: {"value": 105, "unit": "mph"}
